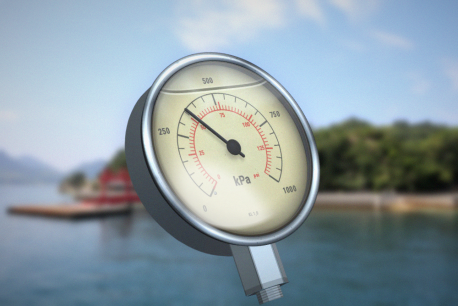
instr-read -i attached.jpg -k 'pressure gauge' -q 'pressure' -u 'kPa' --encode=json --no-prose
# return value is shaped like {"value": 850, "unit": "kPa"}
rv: {"value": 350, "unit": "kPa"}
